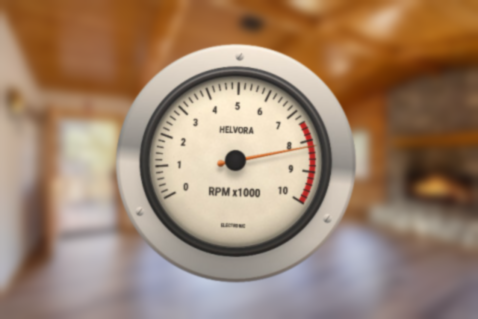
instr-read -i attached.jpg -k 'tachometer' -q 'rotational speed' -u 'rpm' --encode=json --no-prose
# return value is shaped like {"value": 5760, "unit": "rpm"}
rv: {"value": 8200, "unit": "rpm"}
